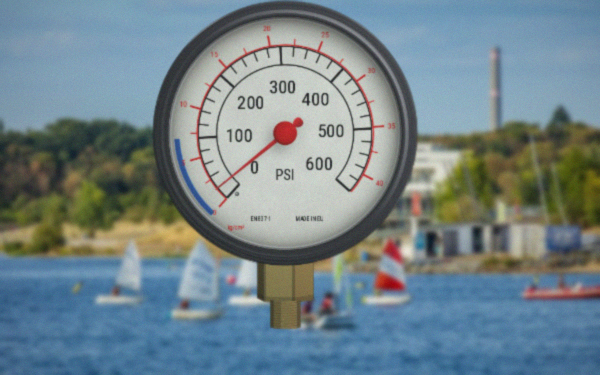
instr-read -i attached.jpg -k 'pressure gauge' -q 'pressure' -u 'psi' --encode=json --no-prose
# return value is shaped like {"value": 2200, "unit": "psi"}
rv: {"value": 20, "unit": "psi"}
